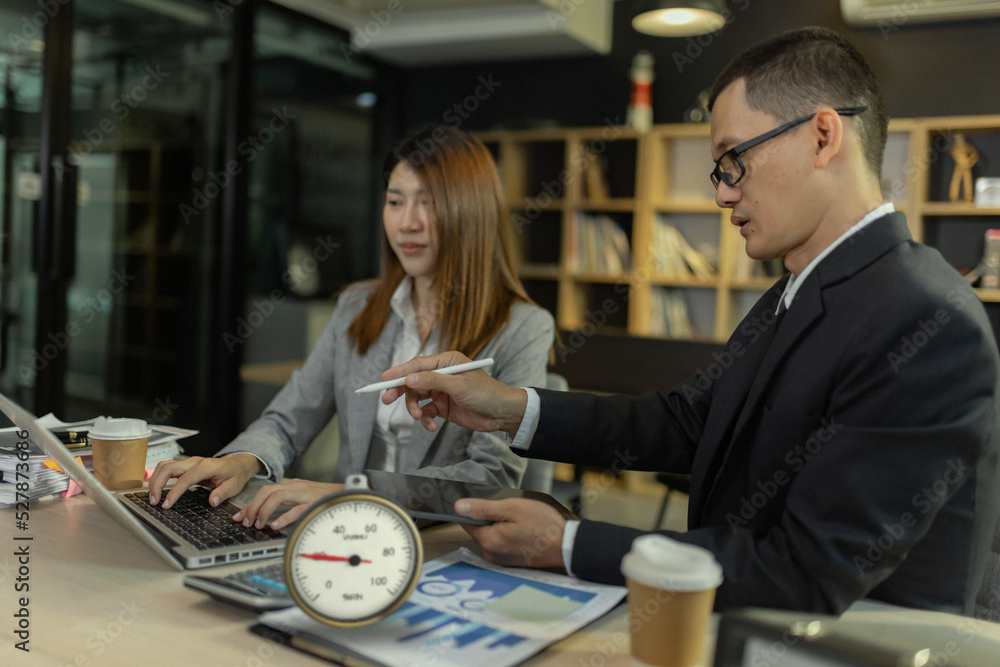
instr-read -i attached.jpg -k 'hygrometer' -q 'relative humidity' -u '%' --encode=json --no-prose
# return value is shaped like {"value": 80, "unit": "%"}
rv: {"value": 20, "unit": "%"}
